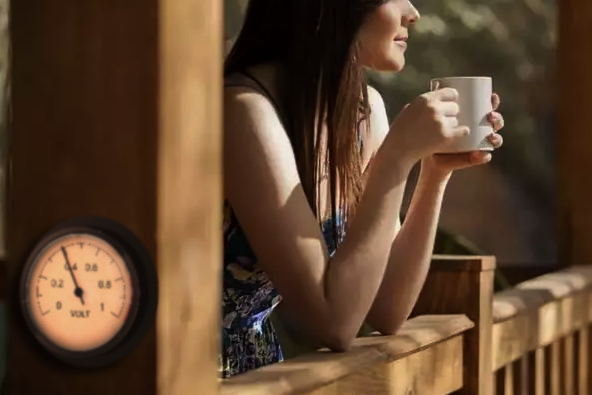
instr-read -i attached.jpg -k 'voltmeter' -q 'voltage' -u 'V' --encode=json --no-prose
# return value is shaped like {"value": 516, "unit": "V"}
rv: {"value": 0.4, "unit": "V"}
